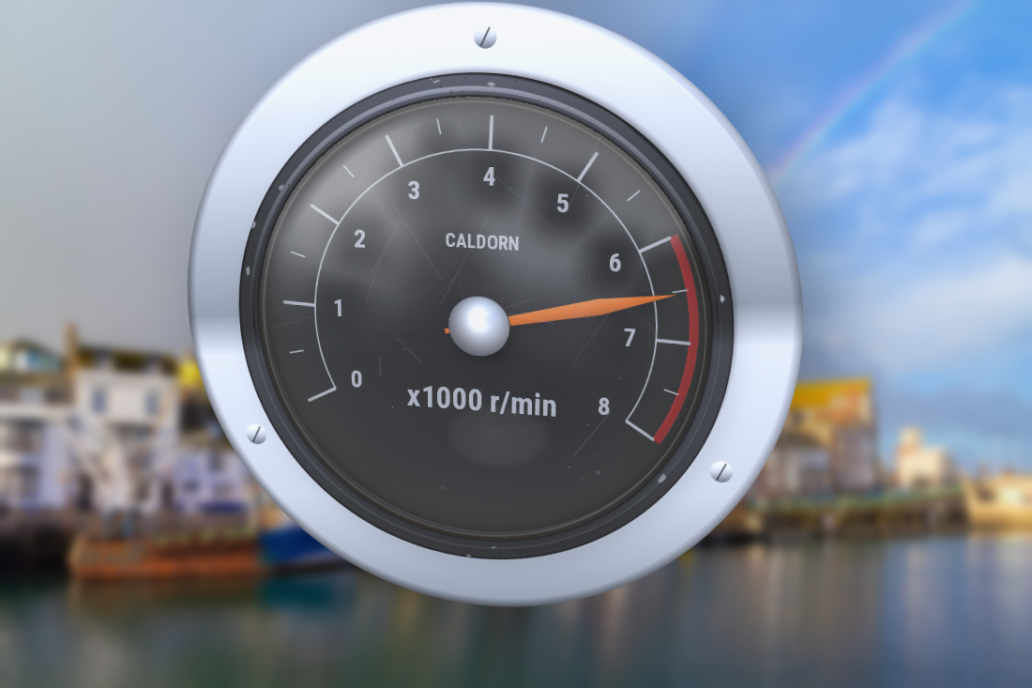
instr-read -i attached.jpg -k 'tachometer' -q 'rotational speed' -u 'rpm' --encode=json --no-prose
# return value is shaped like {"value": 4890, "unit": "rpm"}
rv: {"value": 6500, "unit": "rpm"}
